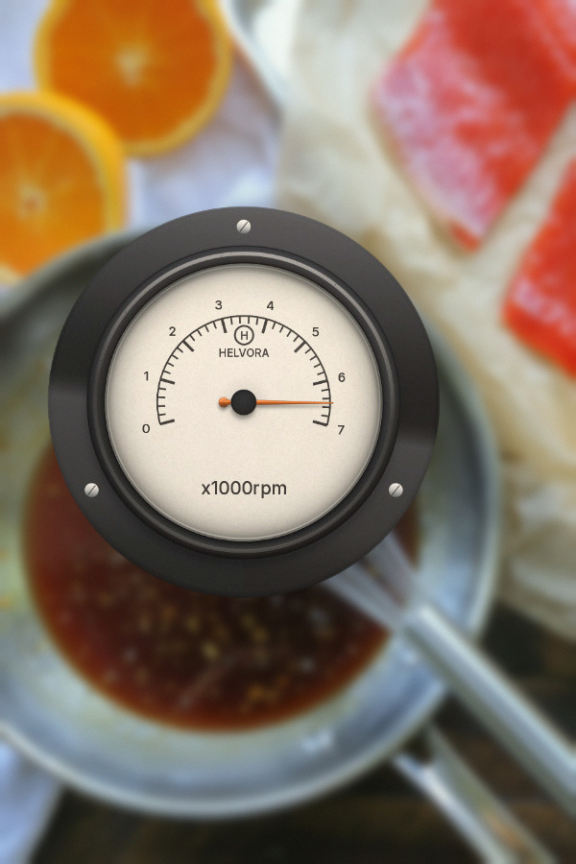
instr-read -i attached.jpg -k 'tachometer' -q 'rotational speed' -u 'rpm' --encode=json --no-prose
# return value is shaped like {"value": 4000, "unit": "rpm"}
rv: {"value": 6500, "unit": "rpm"}
